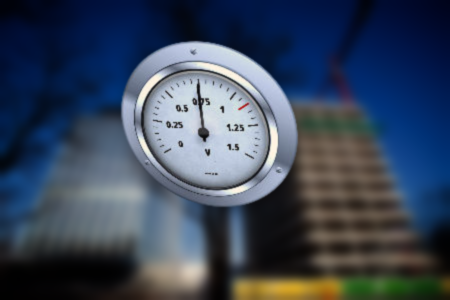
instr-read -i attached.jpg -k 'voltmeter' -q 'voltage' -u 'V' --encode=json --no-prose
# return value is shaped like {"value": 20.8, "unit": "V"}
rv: {"value": 0.75, "unit": "V"}
